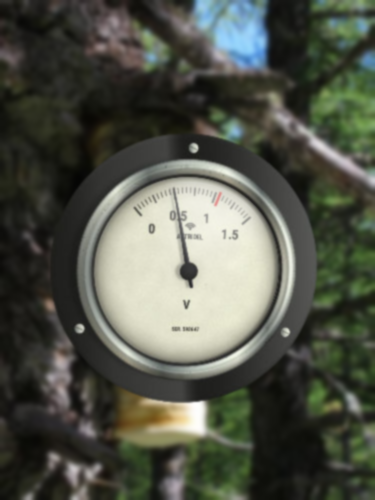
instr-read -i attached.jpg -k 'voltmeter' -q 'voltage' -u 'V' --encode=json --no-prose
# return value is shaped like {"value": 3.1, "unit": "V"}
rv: {"value": 0.5, "unit": "V"}
